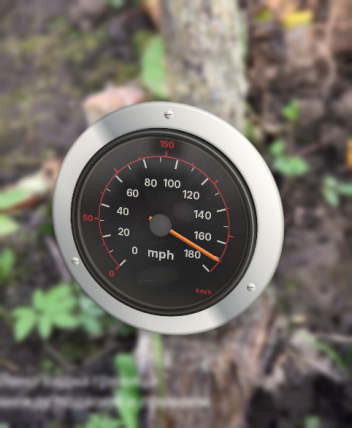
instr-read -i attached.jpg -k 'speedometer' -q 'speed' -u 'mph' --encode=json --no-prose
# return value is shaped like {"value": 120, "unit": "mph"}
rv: {"value": 170, "unit": "mph"}
